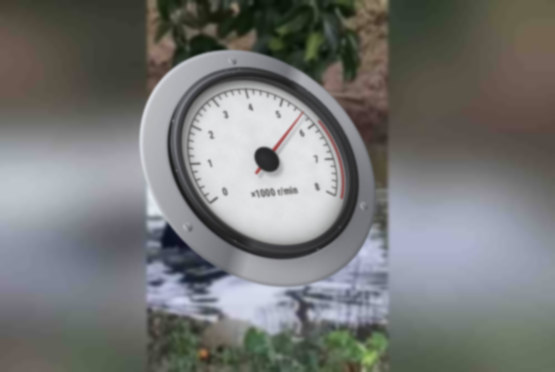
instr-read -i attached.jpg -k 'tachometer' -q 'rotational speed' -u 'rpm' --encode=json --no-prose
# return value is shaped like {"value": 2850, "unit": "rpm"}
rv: {"value": 5600, "unit": "rpm"}
